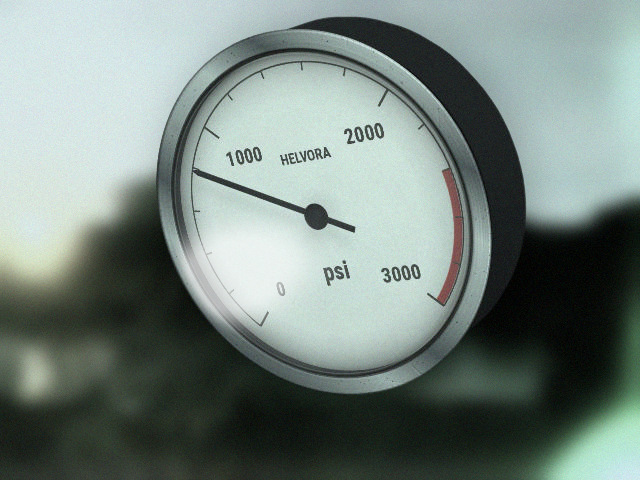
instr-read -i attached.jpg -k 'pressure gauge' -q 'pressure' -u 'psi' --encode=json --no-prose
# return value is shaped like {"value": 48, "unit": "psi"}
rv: {"value": 800, "unit": "psi"}
